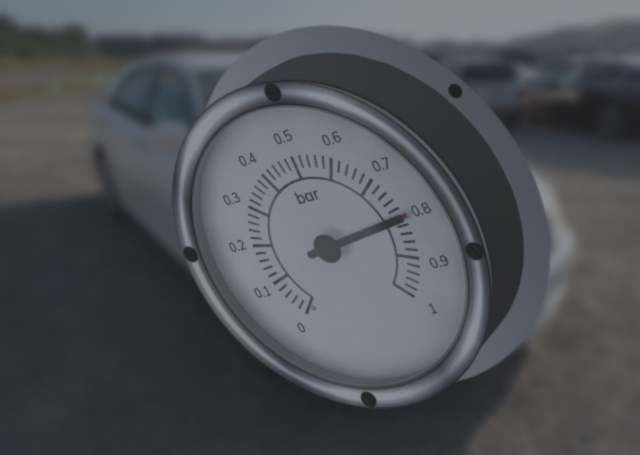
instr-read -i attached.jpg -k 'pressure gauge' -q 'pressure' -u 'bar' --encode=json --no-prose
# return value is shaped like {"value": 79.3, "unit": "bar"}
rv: {"value": 0.8, "unit": "bar"}
